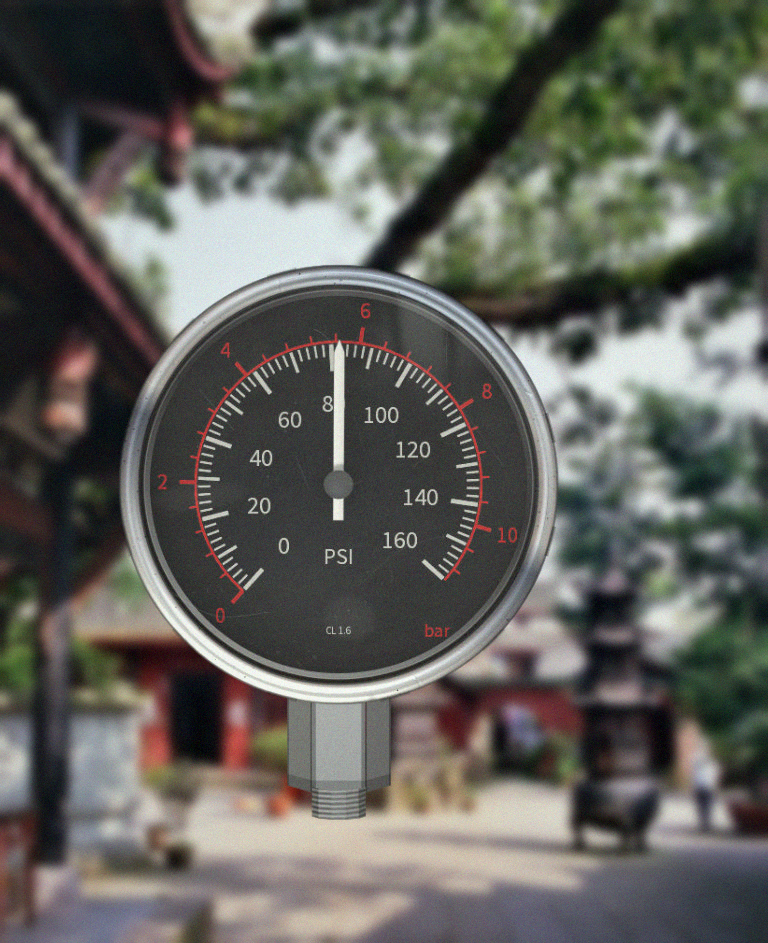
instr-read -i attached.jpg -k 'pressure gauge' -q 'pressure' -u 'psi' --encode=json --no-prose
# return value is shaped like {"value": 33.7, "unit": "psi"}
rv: {"value": 82, "unit": "psi"}
